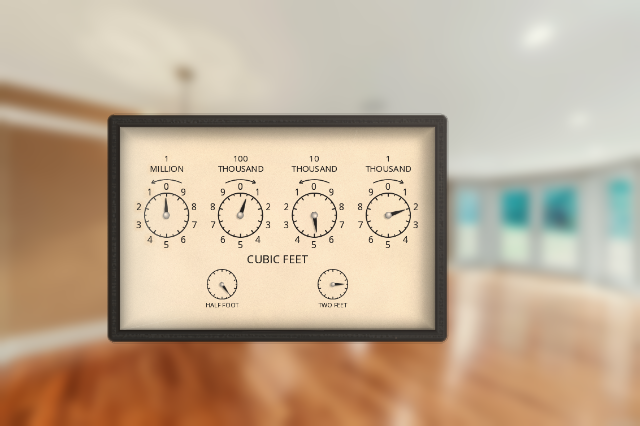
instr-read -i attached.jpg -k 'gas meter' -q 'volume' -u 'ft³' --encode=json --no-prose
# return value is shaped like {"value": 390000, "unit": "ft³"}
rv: {"value": 5200, "unit": "ft³"}
